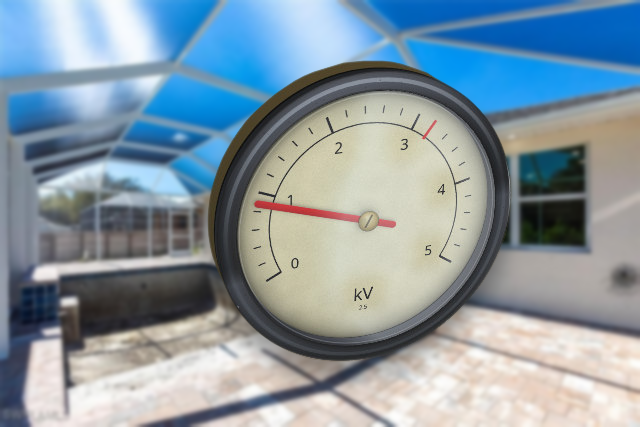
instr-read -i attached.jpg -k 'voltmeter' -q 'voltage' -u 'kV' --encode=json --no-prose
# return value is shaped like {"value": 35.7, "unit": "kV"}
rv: {"value": 0.9, "unit": "kV"}
